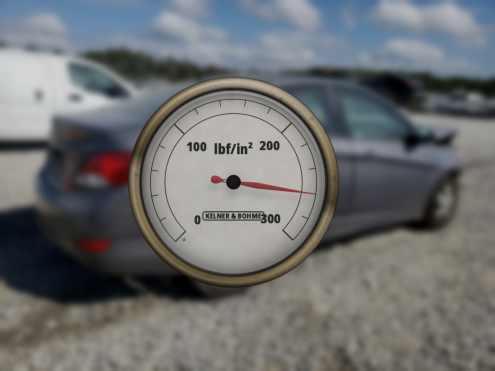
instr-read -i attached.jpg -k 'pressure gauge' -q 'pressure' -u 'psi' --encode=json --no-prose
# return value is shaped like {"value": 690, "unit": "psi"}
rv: {"value": 260, "unit": "psi"}
